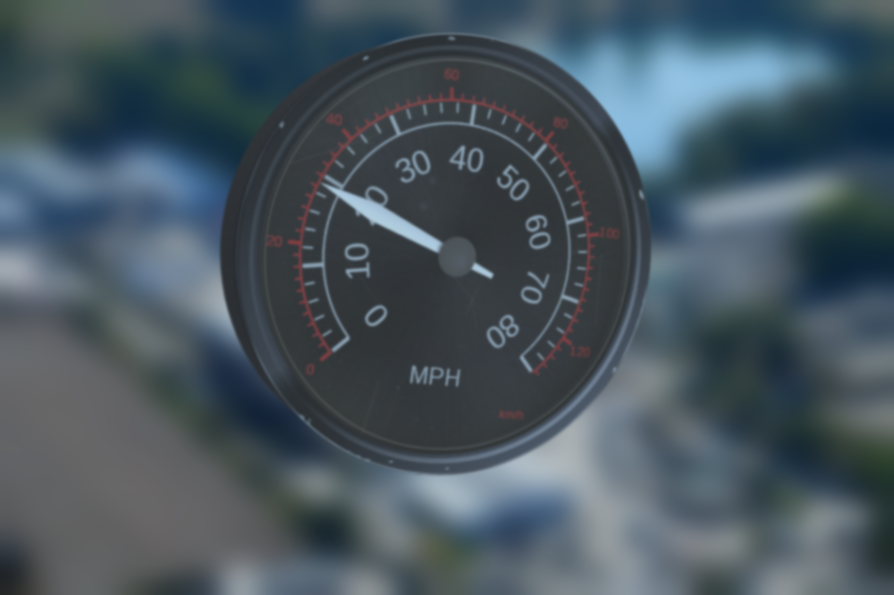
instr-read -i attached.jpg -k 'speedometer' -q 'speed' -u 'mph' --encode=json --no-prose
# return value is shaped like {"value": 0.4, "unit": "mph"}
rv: {"value": 19, "unit": "mph"}
